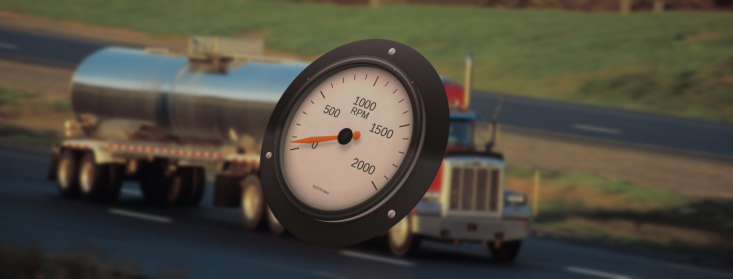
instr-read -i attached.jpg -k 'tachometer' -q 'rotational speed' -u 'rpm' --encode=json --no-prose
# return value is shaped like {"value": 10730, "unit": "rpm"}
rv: {"value": 50, "unit": "rpm"}
